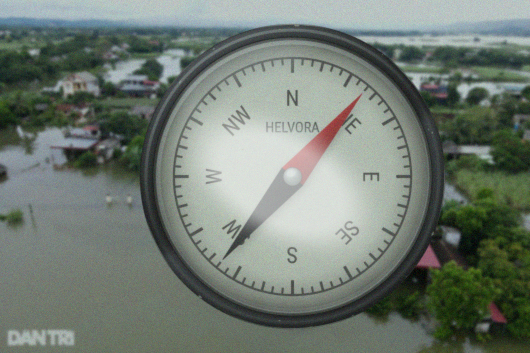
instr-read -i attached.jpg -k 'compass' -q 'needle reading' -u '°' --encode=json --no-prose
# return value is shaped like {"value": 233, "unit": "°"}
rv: {"value": 40, "unit": "°"}
